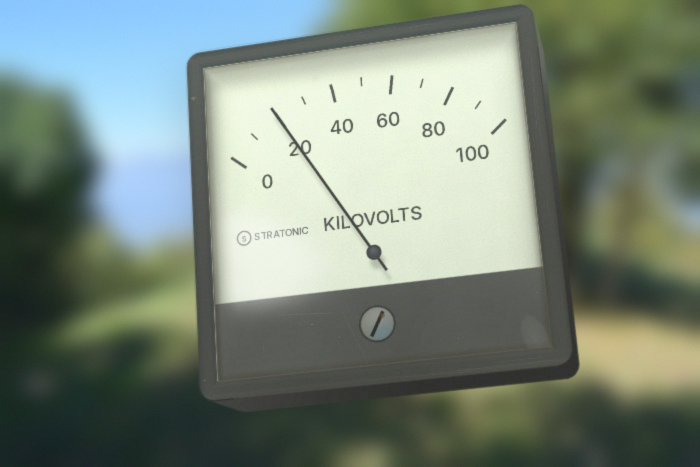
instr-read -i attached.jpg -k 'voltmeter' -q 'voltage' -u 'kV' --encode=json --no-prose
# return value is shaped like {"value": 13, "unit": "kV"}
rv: {"value": 20, "unit": "kV"}
